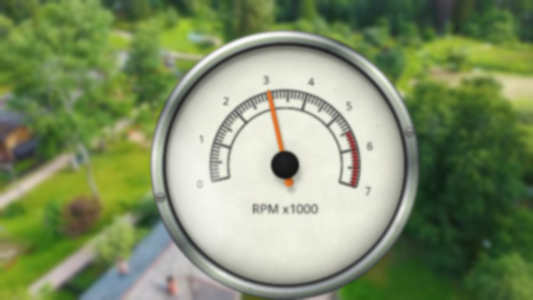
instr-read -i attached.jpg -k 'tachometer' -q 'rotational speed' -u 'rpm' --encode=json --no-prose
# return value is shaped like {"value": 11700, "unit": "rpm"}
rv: {"value": 3000, "unit": "rpm"}
